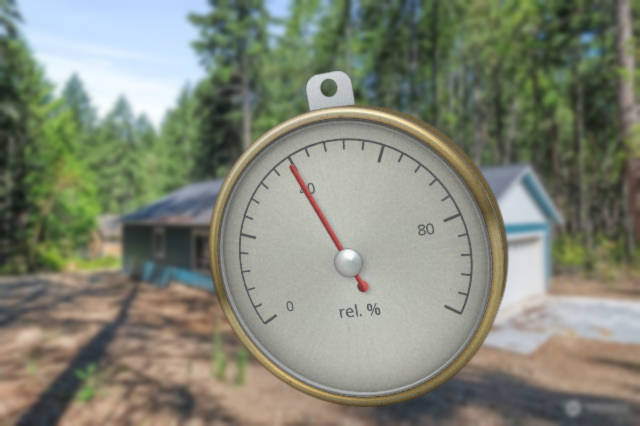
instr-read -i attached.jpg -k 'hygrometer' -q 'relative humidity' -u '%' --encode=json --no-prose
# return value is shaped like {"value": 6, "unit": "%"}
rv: {"value": 40, "unit": "%"}
